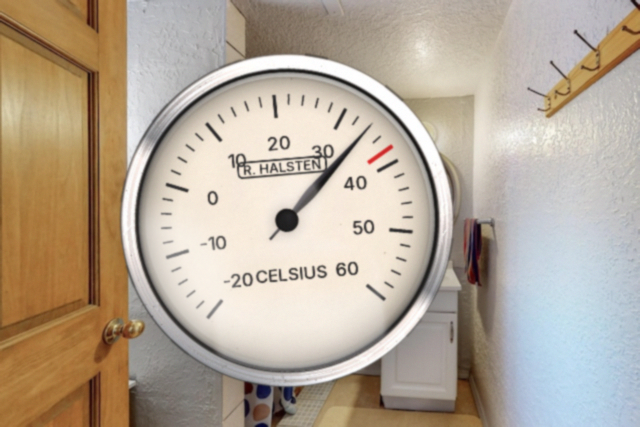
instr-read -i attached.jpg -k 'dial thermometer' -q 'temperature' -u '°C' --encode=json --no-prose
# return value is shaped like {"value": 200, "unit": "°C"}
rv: {"value": 34, "unit": "°C"}
